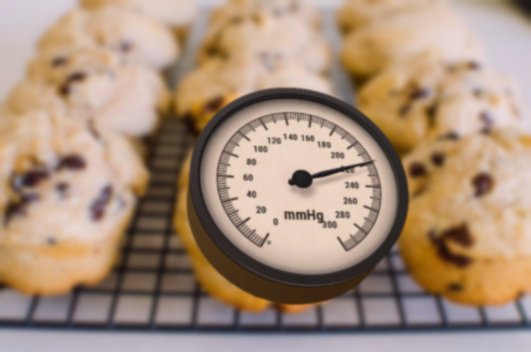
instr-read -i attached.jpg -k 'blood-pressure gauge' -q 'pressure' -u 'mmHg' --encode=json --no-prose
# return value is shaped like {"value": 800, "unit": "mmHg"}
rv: {"value": 220, "unit": "mmHg"}
